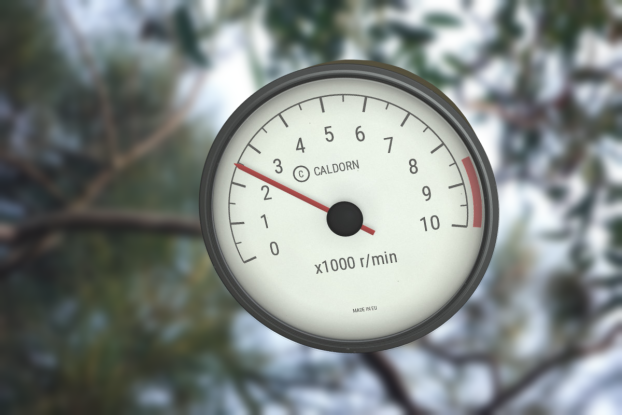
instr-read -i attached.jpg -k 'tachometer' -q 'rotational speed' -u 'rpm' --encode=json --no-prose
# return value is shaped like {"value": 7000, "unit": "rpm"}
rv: {"value": 2500, "unit": "rpm"}
